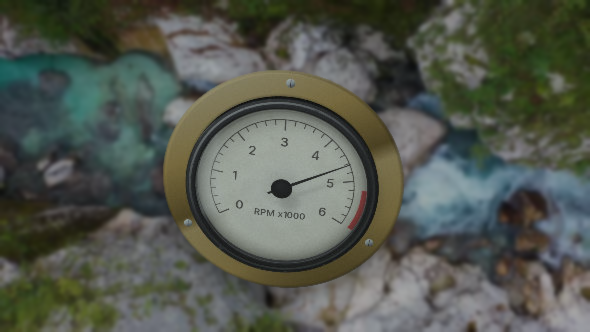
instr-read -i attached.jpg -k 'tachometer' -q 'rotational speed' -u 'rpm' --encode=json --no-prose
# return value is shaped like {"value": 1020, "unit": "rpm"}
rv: {"value": 4600, "unit": "rpm"}
